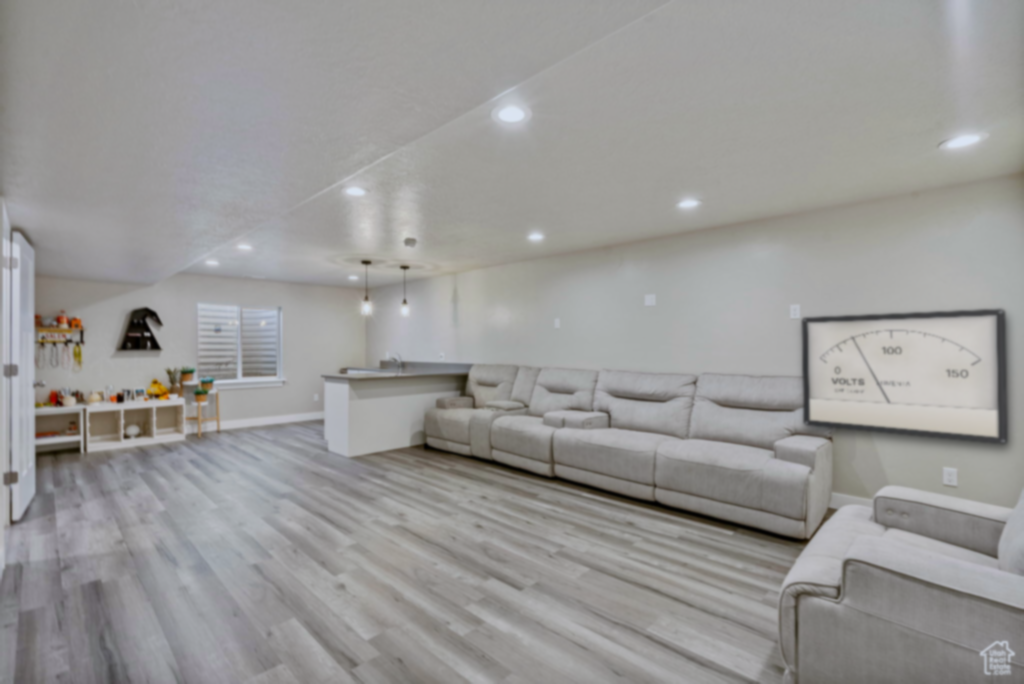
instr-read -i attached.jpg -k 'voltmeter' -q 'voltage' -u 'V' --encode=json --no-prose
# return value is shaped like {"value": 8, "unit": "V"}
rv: {"value": 70, "unit": "V"}
